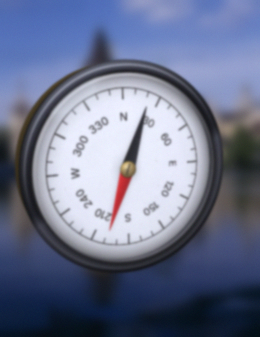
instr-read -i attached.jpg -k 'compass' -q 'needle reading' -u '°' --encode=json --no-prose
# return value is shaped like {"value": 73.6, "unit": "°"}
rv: {"value": 200, "unit": "°"}
